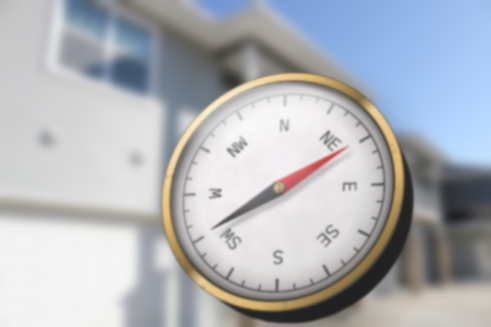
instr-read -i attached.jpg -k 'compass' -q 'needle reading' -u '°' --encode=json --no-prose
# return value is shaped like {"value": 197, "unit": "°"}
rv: {"value": 60, "unit": "°"}
